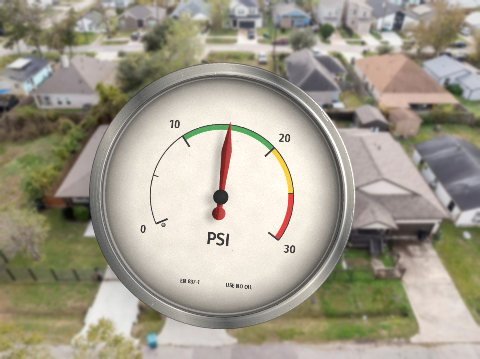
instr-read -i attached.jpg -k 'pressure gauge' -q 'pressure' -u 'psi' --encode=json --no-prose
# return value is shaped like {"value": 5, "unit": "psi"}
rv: {"value": 15, "unit": "psi"}
